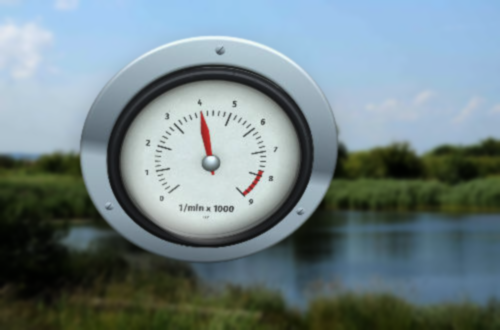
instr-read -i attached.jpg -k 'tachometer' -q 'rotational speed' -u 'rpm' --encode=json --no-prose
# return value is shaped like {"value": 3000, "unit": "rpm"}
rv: {"value": 4000, "unit": "rpm"}
